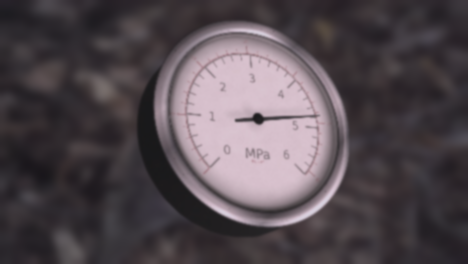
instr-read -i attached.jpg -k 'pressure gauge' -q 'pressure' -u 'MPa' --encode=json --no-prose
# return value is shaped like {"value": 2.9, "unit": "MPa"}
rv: {"value": 4.8, "unit": "MPa"}
